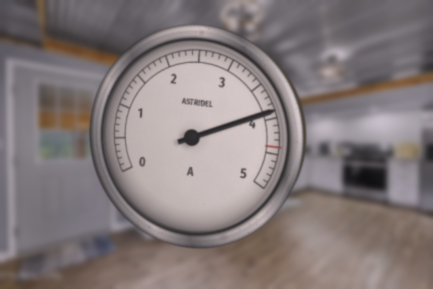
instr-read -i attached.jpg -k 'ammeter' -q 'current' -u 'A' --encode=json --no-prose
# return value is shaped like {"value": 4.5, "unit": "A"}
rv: {"value": 3.9, "unit": "A"}
